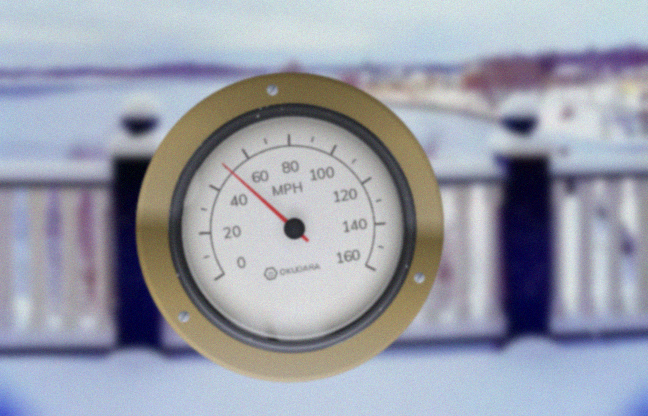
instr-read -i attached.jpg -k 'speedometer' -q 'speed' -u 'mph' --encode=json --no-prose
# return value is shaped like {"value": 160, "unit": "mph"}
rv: {"value": 50, "unit": "mph"}
